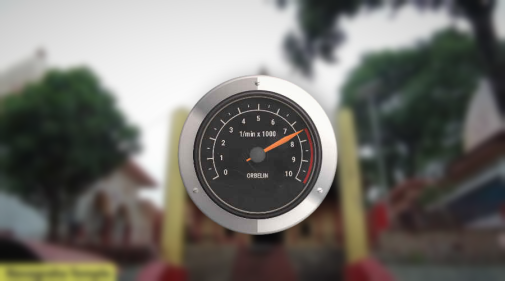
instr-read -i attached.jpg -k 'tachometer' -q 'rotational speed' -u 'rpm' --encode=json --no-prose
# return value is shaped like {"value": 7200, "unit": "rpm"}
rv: {"value": 7500, "unit": "rpm"}
